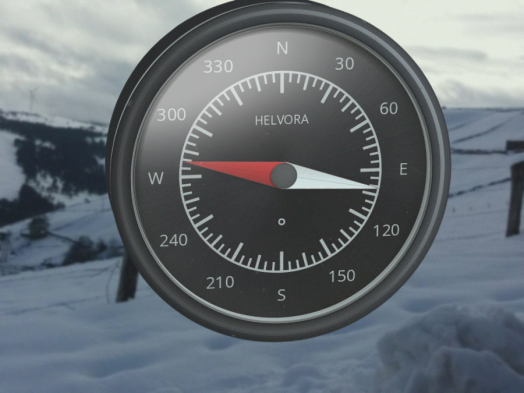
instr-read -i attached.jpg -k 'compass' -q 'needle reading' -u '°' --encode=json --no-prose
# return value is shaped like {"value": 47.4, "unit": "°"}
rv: {"value": 280, "unit": "°"}
